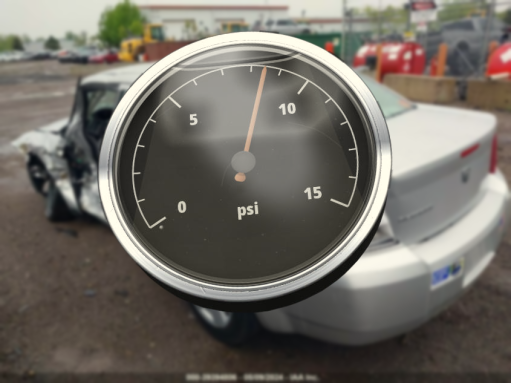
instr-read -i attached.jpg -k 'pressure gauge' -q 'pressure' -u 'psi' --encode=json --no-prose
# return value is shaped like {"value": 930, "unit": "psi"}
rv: {"value": 8.5, "unit": "psi"}
